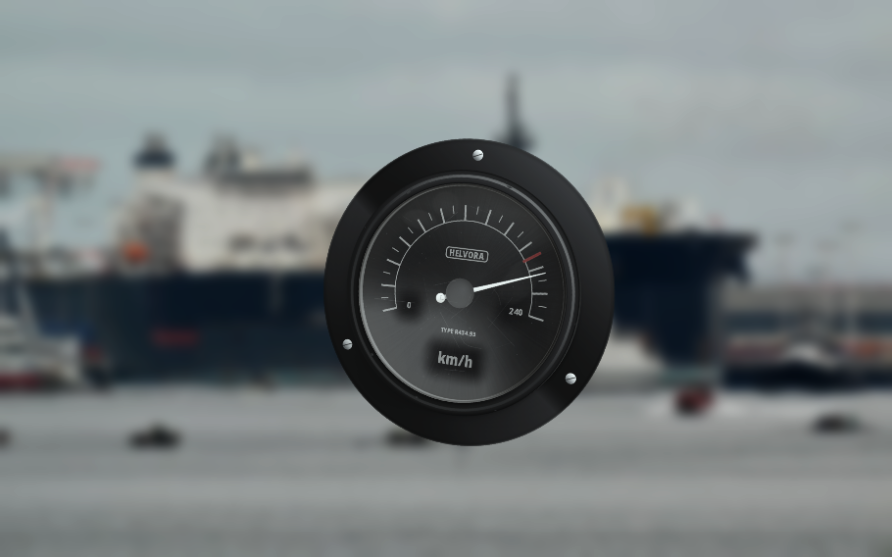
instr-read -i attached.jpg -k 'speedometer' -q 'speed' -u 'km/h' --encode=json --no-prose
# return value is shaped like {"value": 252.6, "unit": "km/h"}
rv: {"value": 205, "unit": "km/h"}
